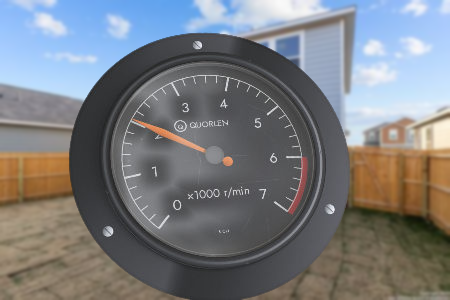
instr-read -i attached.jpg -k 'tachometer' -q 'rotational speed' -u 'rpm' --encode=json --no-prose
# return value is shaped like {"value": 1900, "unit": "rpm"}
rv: {"value": 2000, "unit": "rpm"}
